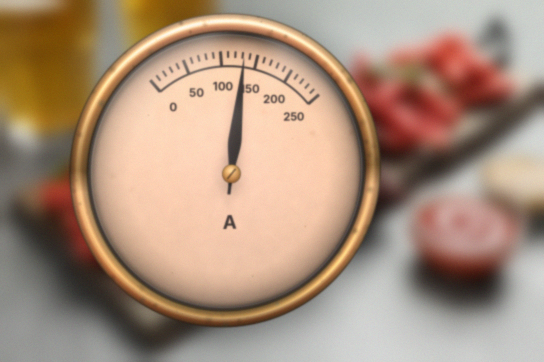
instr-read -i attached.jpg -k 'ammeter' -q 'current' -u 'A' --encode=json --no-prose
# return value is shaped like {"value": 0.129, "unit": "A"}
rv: {"value": 130, "unit": "A"}
